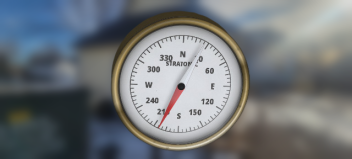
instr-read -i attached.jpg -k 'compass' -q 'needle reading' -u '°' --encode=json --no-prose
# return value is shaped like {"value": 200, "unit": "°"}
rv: {"value": 205, "unit": "°"}
